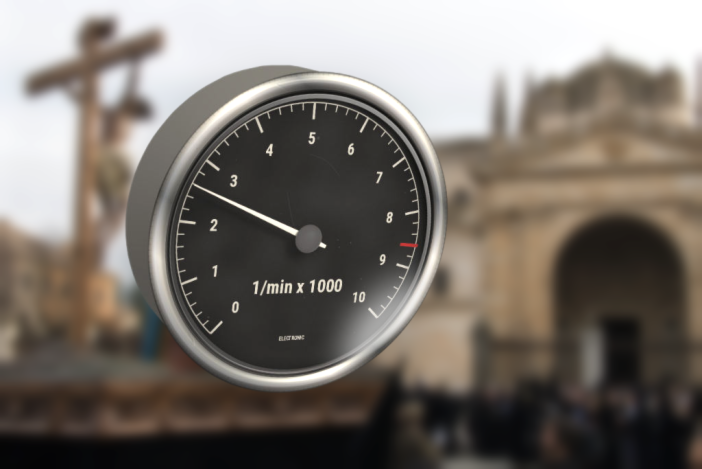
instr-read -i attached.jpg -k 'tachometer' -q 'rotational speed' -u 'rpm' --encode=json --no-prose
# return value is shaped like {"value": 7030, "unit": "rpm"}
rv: {"value": 2600, "unit": "rpm"}
